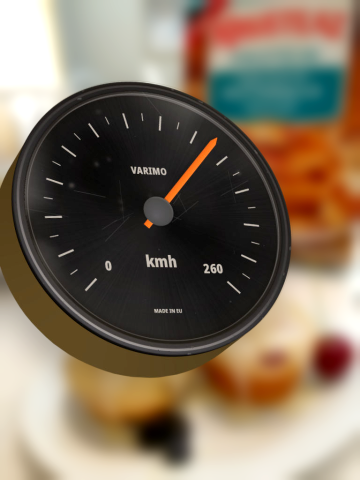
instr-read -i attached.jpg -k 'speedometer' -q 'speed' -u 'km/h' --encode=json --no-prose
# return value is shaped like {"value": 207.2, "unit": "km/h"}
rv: {"value": 170, "unit": "km/h"}
